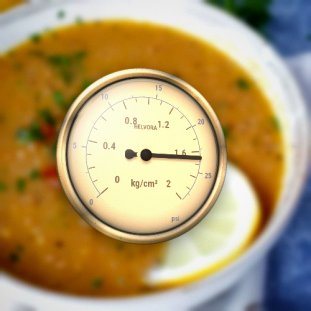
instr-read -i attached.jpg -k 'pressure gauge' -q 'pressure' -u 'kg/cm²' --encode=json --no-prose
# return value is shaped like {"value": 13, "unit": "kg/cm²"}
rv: {"value": 1.65, "unit": "kg/cm²"}
